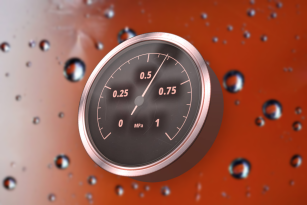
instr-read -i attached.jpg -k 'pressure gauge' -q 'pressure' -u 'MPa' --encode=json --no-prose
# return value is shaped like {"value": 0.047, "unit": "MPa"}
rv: {"value": 0.6, "unit": "MPa"}
